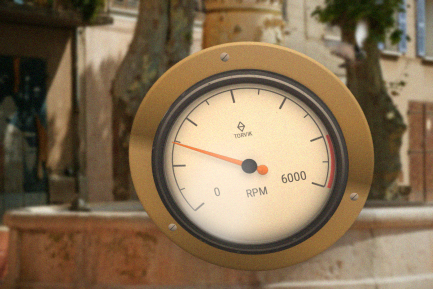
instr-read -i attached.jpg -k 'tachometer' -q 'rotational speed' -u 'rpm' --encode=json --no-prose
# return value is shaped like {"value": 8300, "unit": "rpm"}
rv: {"value": 1500, "unit": "rpm"}
